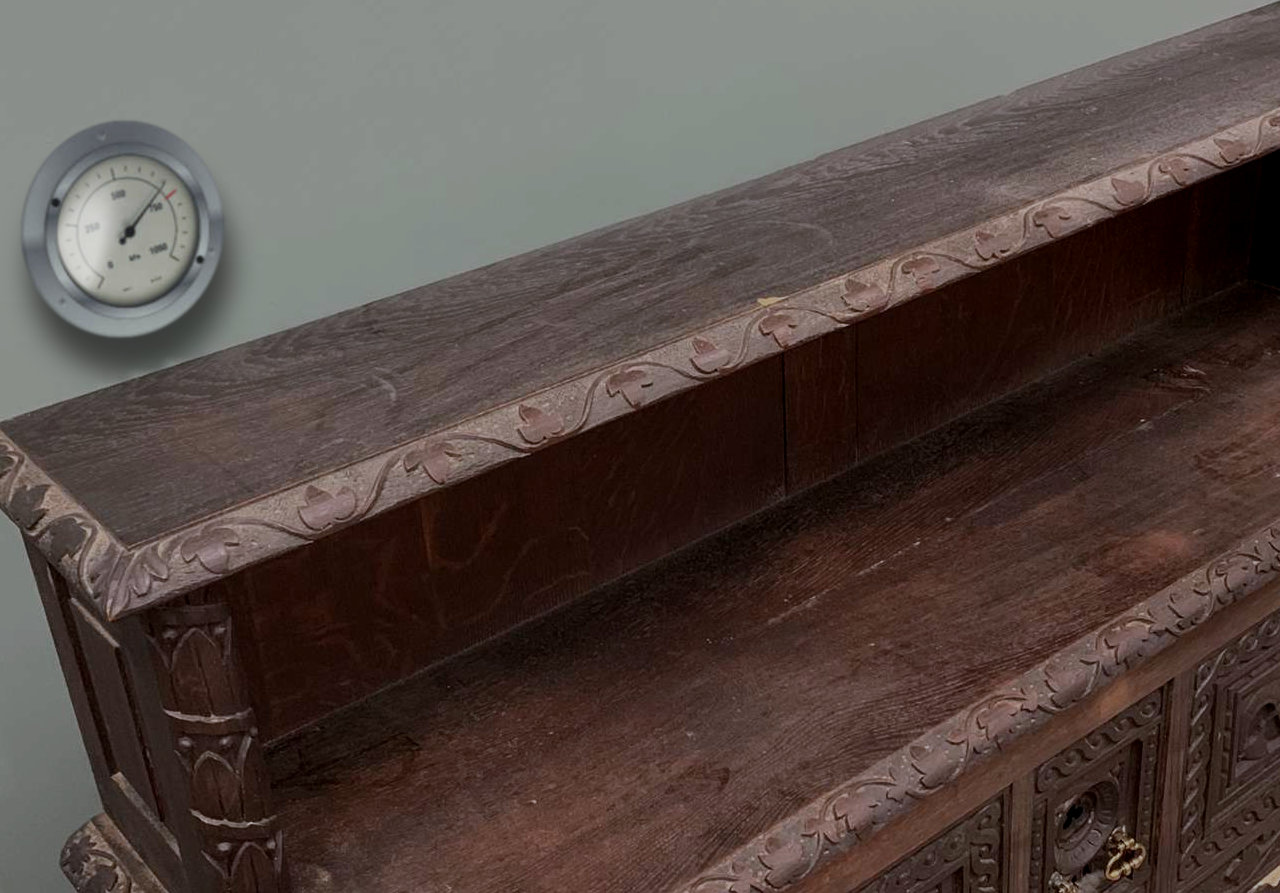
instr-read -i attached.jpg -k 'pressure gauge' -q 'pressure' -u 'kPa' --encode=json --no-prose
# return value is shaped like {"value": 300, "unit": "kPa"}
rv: {"value": 700, "unit": "kPa"}
